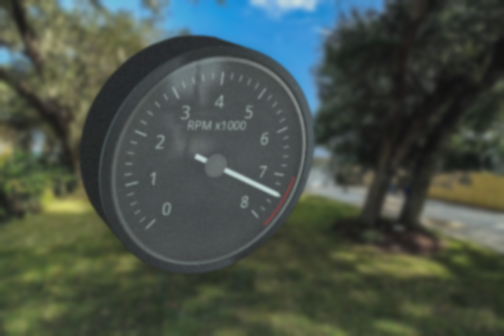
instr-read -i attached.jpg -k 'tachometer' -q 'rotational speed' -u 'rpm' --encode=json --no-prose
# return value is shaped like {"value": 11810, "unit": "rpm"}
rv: {"value": 7400, "unit": "rpm"}
